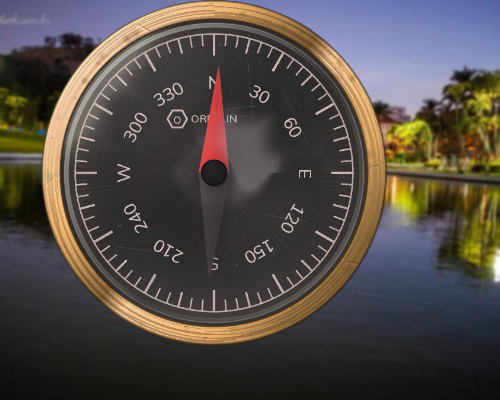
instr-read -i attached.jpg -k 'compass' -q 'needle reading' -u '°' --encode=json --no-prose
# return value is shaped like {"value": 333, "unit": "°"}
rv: {"value": 2.5, "unit": "°"}
